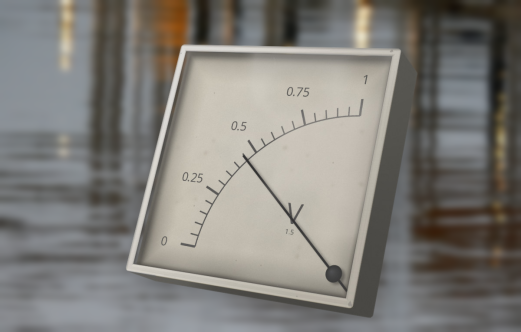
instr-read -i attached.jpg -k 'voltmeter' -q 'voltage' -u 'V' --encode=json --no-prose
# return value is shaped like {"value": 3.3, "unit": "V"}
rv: {"value": 0.45, "unit": "V"}
